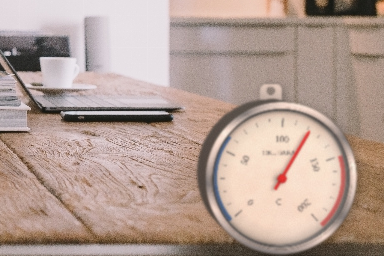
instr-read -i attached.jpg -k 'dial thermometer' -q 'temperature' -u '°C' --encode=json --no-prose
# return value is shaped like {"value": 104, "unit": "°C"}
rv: {"value": 120, "unit": "°C"}
